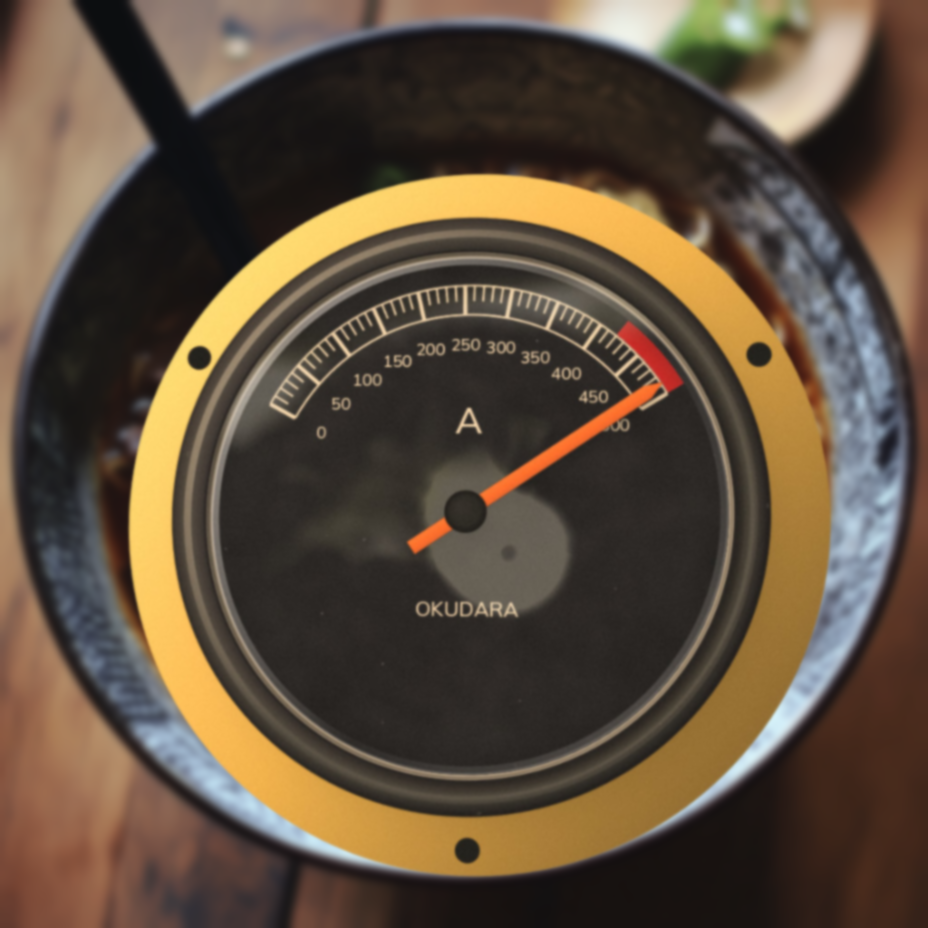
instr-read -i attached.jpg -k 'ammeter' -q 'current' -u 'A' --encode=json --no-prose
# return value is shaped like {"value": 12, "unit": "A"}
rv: {"value": 490, "unit": "A"}
